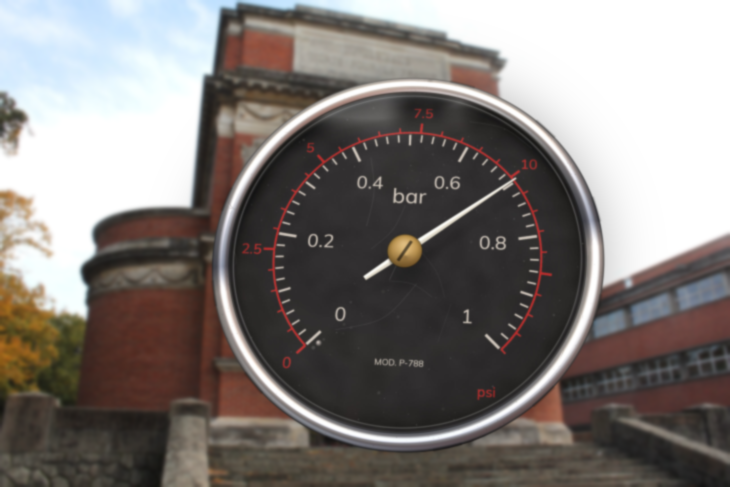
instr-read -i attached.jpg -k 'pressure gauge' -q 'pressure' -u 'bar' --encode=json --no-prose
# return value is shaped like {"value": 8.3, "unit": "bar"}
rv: {"value": 0.7, "unit": "bar"}
